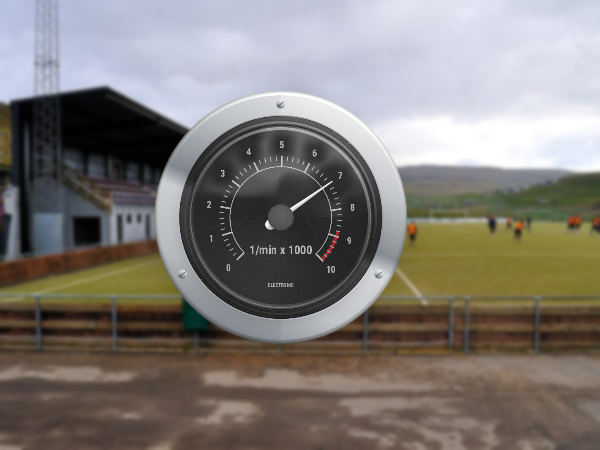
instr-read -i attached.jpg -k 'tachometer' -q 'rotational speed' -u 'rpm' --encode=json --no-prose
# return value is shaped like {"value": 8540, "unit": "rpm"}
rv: {"value": 7000, "unit": "rpm"}
